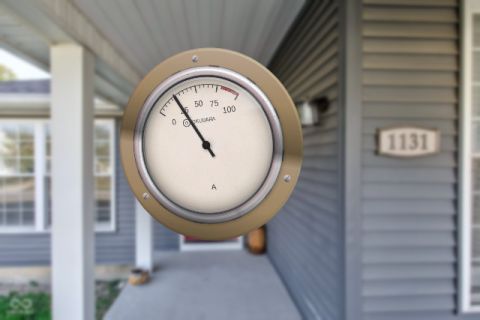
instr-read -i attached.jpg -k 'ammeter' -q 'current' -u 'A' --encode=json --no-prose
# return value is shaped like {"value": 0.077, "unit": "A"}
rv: {"value": 25, "unit": "A"}
